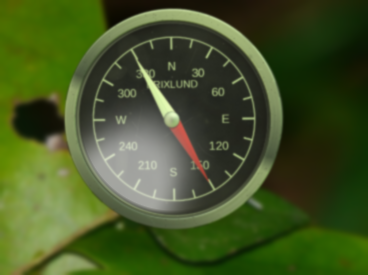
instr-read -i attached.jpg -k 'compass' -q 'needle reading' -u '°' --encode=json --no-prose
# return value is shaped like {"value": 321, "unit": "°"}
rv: {"value": 150, "unit": "°"}
